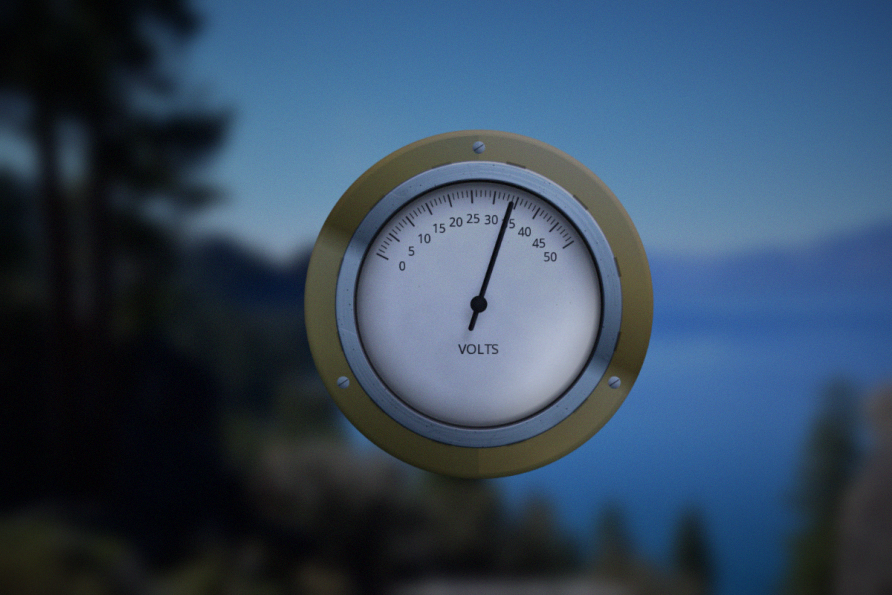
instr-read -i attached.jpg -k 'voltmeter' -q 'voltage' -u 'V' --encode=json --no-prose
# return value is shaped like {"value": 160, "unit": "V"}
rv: {"value": 34, "unit": "V"}
